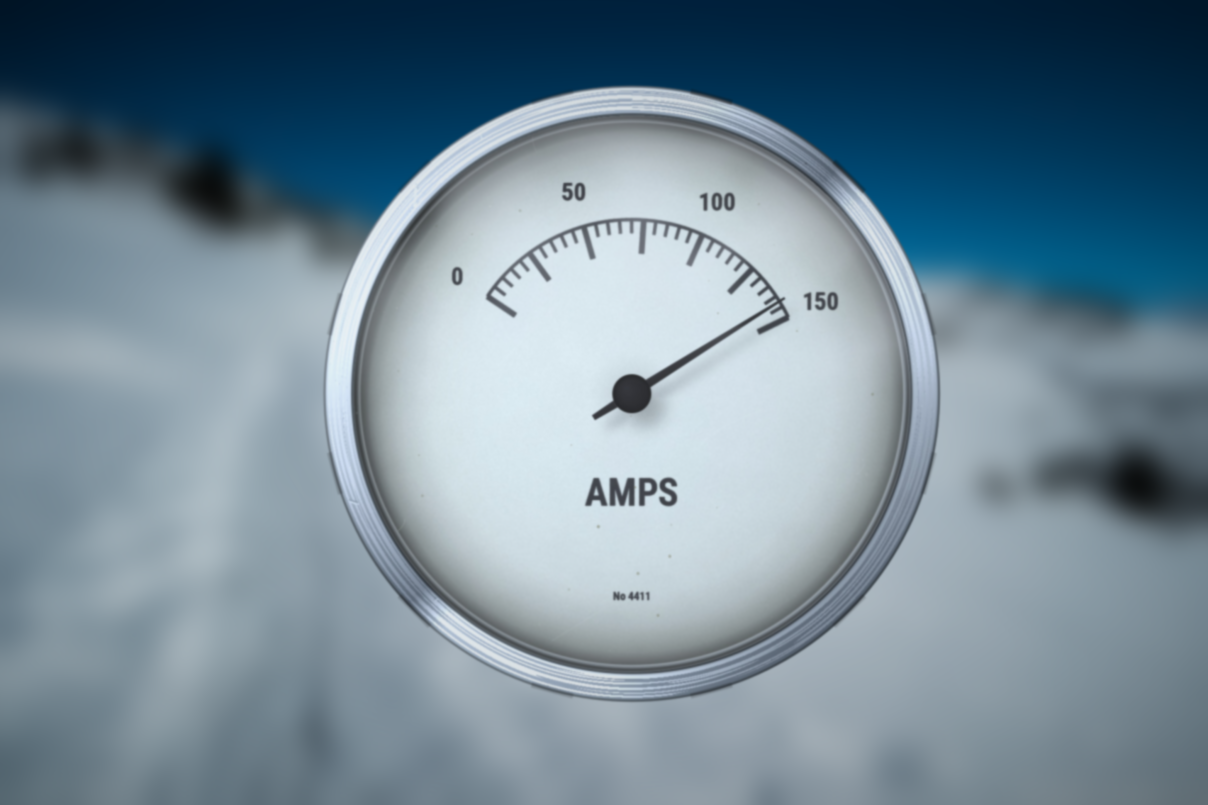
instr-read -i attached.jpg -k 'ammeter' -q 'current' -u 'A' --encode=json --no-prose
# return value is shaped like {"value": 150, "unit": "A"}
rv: {"value": 142.5, "unit": "A"}
